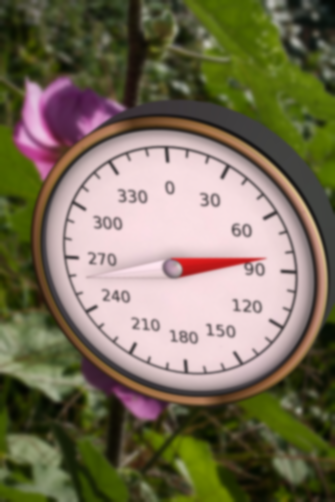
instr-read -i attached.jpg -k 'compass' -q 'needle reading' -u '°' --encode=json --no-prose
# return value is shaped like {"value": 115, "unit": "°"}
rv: {"value": 80, "unit": "°"}
